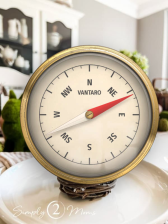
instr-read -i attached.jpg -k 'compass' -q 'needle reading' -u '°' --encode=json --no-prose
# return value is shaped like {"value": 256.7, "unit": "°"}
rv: {"value": 65, "unit": "°"}
